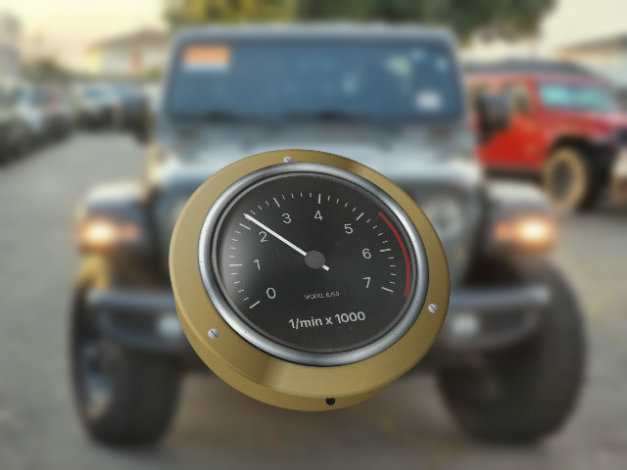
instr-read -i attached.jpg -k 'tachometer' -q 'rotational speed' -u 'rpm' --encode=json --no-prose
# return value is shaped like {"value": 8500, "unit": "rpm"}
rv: {"value": 2200, "unit": "rpm"}
